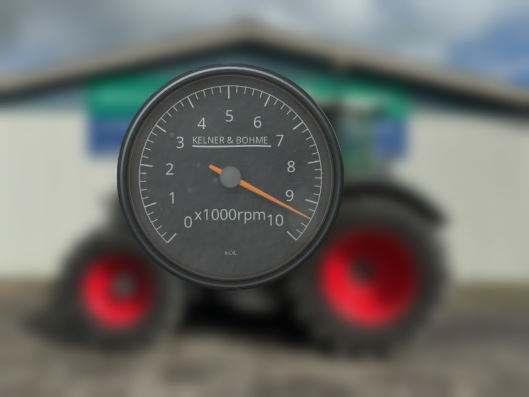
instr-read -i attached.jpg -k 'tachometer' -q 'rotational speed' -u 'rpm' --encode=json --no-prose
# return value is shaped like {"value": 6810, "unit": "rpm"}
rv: {"value": 9400, "unit": "rpm"}
